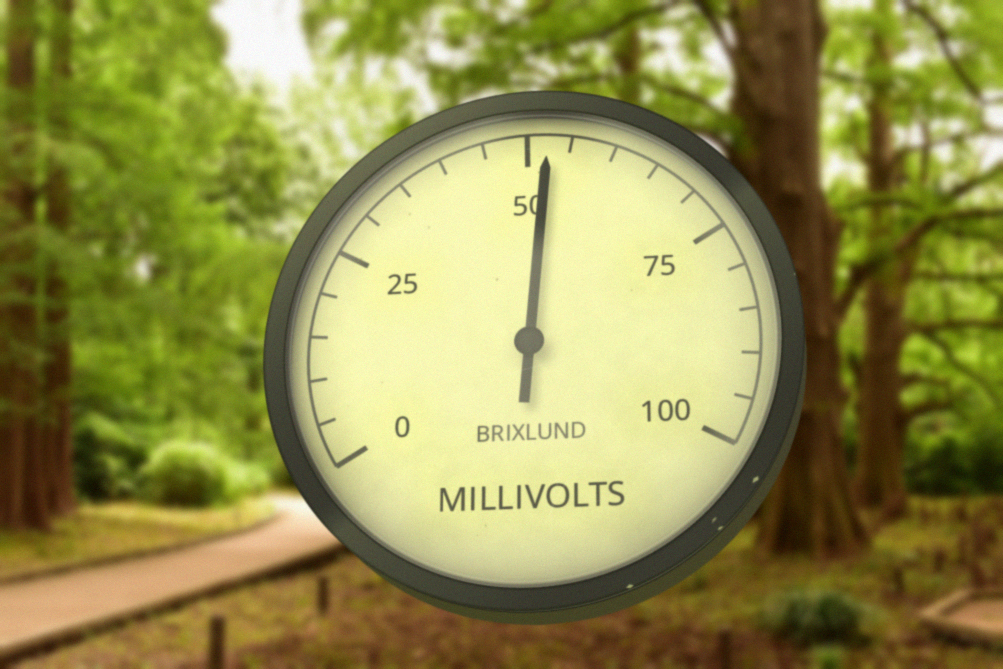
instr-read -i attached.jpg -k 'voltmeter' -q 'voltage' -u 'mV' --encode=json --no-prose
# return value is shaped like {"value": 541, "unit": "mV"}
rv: {"value": 52.5, "unit": "mV"}
